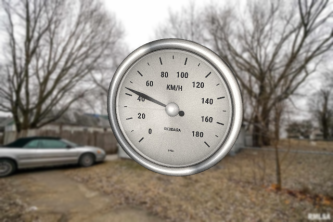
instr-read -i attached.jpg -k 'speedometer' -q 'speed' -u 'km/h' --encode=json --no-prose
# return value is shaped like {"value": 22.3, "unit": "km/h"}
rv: {"value": 45, "unit": "km/h"}
